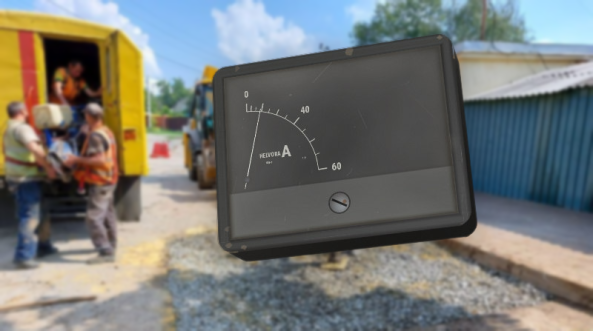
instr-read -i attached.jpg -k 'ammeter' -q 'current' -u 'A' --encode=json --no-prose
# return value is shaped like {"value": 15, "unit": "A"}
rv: {"value": 20, "unit": "A"}
